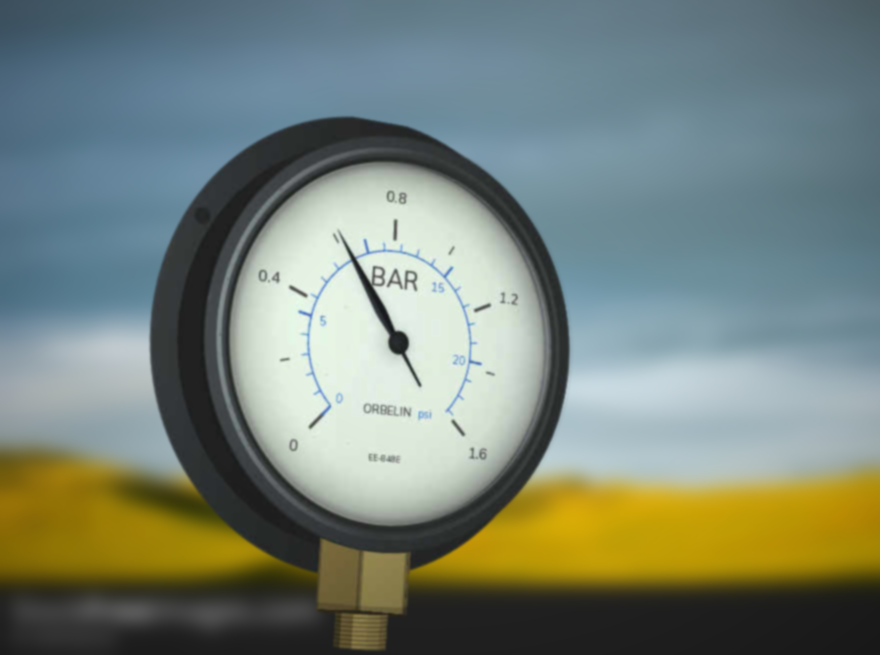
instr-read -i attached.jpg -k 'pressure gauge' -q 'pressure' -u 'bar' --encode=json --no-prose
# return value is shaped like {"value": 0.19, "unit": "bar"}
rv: {"value": 0.6, "unit": "bar"}
